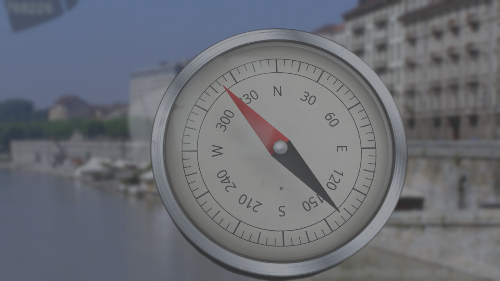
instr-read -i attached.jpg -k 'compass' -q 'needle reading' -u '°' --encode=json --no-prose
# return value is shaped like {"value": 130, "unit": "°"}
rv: {"value": 320, "unit": "°"}
